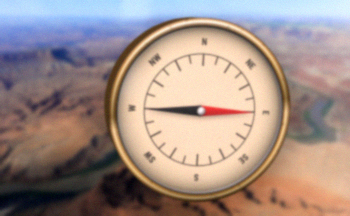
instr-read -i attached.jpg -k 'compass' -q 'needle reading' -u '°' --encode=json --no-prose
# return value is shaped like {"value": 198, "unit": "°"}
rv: {"value": 90, "unit": "°"}
